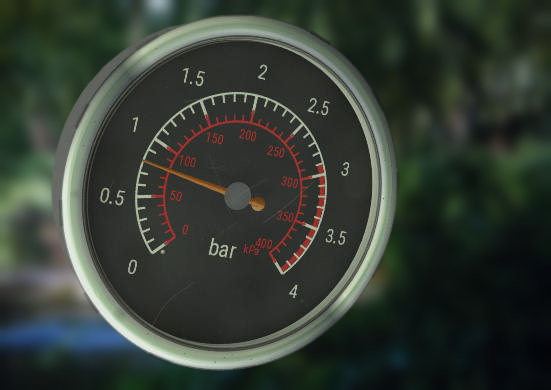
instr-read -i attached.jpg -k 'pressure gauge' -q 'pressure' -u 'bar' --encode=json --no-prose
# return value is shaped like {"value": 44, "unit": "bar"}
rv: {"value": 0.8, "unit": "bar"}
